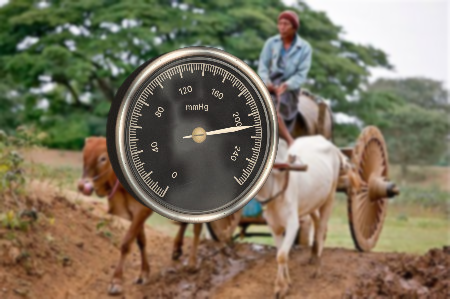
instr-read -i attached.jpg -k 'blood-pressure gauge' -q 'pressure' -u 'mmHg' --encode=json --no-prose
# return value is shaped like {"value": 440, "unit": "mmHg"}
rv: {"value": 210, "unit": "mmHg"}
